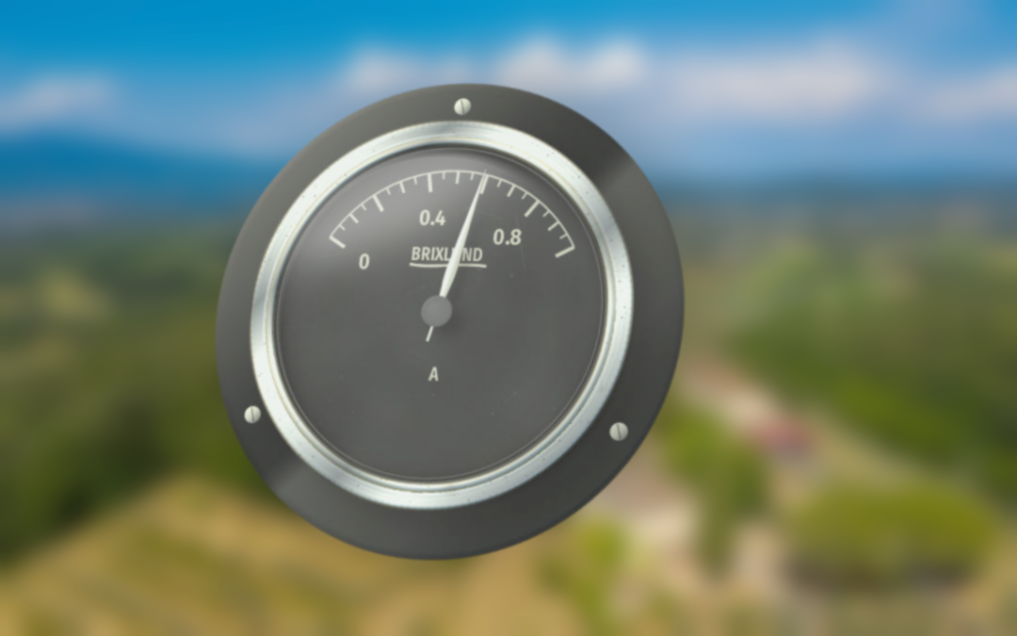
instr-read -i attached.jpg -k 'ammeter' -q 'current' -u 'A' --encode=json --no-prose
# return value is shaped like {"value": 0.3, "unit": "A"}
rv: {"value": 0.6, "unit": "A"}
